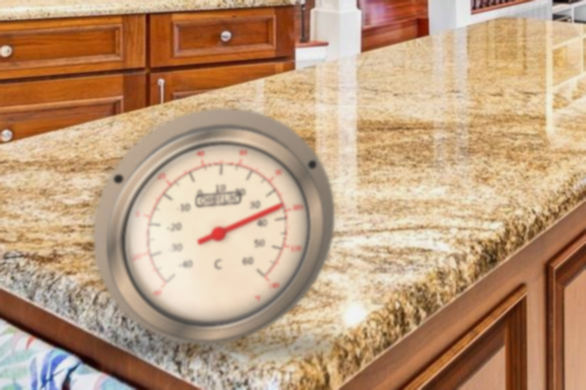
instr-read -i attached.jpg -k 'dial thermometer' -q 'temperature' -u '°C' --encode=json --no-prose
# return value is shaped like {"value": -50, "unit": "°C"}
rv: {"value": 35, "unit": "°C"}
